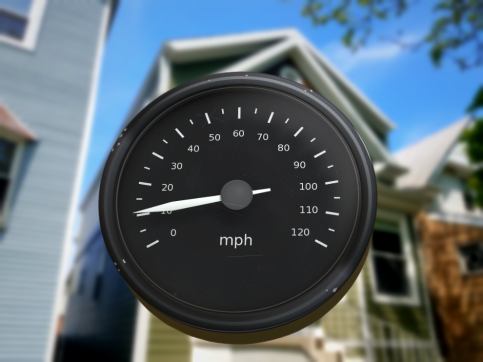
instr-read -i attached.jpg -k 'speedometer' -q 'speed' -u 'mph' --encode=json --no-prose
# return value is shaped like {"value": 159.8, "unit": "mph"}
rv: {"value": 10, "unit": "mph"}
